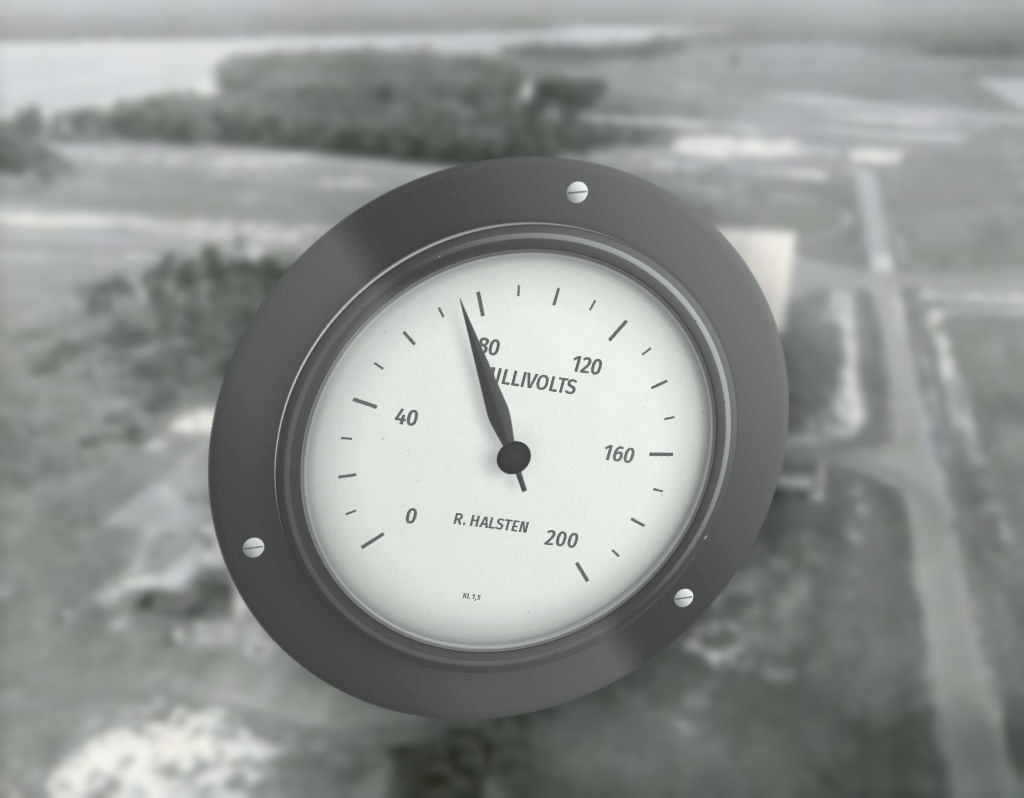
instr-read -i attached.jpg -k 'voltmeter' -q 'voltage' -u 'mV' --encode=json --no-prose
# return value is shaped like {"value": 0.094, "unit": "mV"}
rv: {"value": 75, "unit": "mV"}
